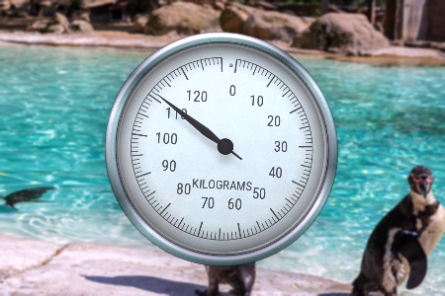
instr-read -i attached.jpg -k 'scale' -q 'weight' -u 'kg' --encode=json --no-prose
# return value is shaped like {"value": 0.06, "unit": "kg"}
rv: {"value": 111, "unit": "kg"}
